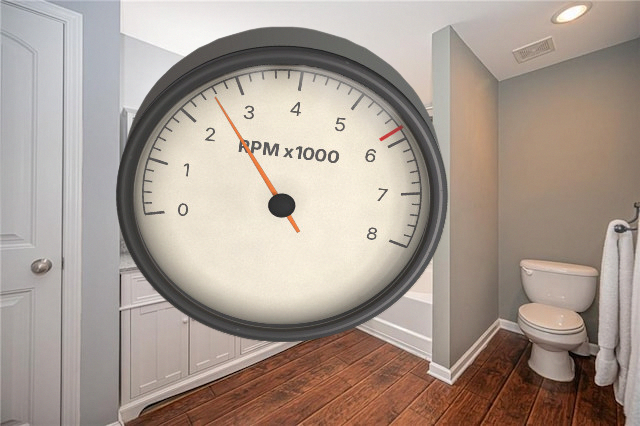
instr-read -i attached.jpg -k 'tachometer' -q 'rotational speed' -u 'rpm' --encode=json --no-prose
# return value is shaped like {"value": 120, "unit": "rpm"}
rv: {"value": 2600, "unit": "rpm"}
